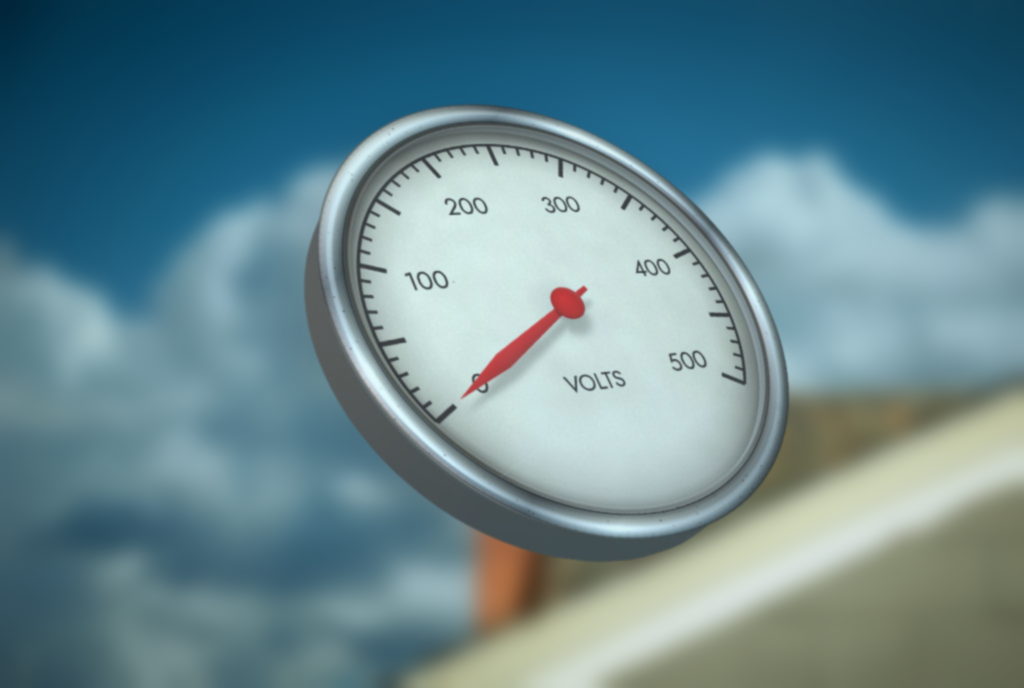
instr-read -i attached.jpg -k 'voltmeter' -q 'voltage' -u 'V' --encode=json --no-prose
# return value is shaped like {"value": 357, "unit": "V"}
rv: {"value": 0, "unit": "V"}
